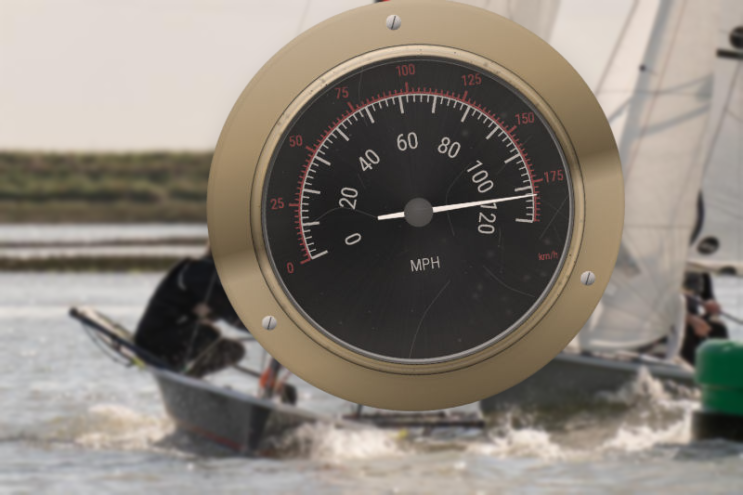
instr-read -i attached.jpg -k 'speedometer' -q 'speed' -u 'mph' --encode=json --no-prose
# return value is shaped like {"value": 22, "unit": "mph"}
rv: {"value": 112, "unit": "mph"}
